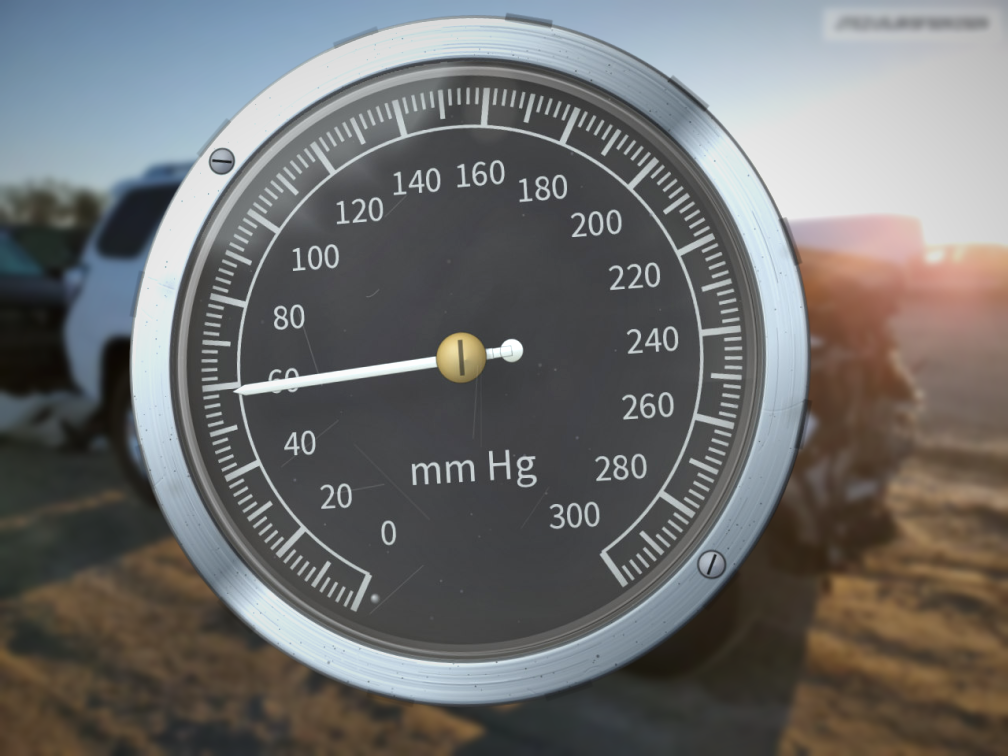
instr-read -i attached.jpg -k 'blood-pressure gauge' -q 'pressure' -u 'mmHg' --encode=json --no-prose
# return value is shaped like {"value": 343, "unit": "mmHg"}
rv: {"value": 58, "unit": "mmHg"}
